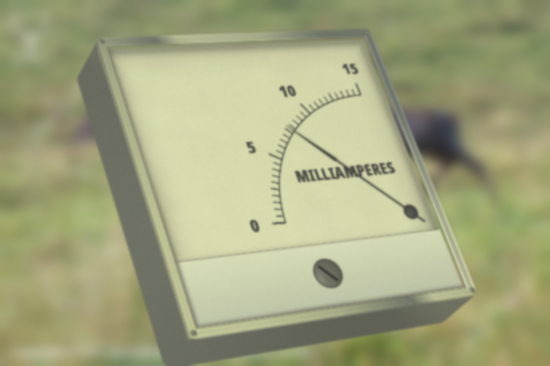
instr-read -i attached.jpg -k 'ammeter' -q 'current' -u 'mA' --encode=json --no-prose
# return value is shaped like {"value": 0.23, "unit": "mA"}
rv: {"value": 7.5, "unit": "mA"}
